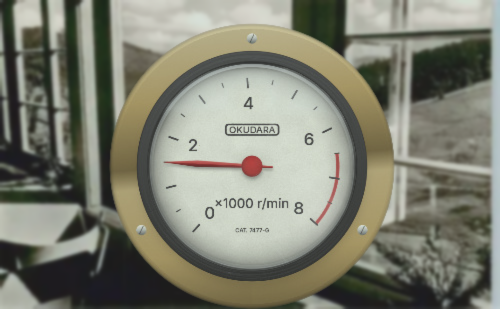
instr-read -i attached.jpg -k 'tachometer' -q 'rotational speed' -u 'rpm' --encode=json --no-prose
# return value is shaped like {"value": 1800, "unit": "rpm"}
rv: {"value": 1500, "unit": "rpm"}
